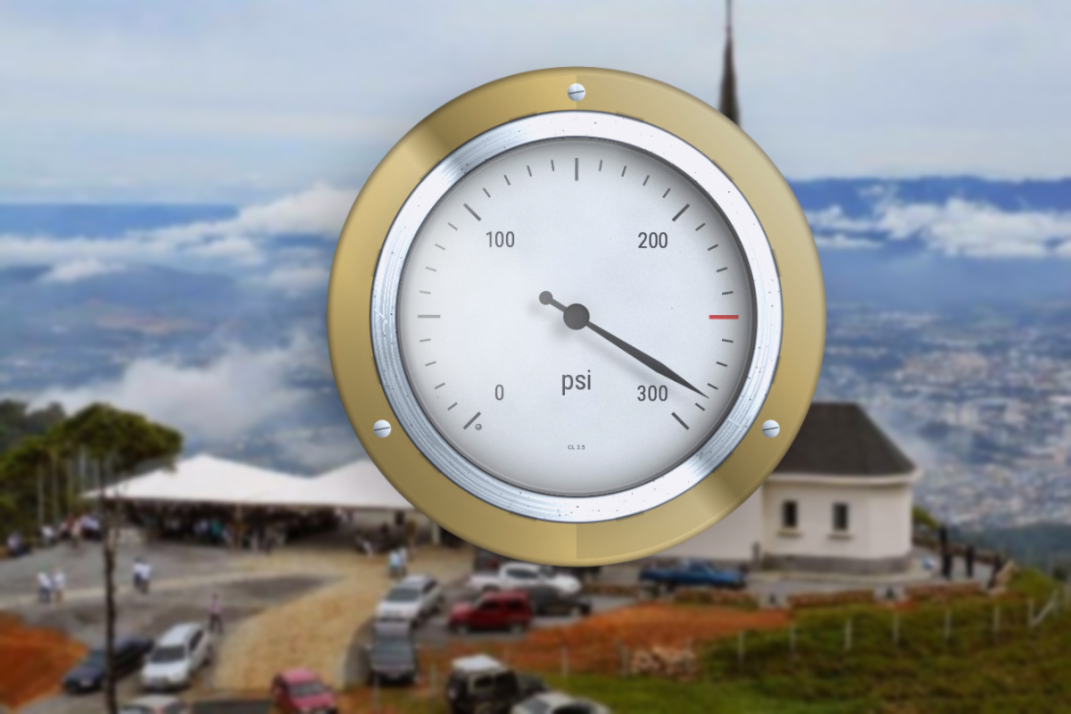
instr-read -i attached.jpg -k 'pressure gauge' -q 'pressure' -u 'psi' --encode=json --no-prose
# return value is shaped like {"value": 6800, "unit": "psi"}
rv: {"value": 285, "unit": "psi"}
